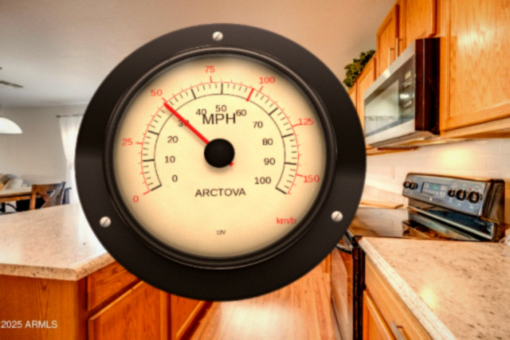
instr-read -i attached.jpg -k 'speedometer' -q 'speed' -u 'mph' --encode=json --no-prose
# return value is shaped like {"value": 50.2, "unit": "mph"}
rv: {"value": 30, "unit": "mph"}
